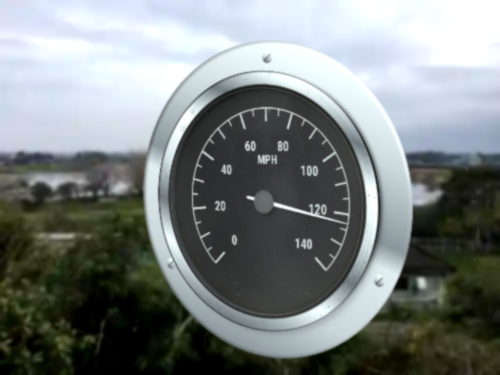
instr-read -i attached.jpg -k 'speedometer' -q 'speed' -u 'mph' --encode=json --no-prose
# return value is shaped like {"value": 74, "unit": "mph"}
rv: {"value": 122.5, "unit": "mph"}
